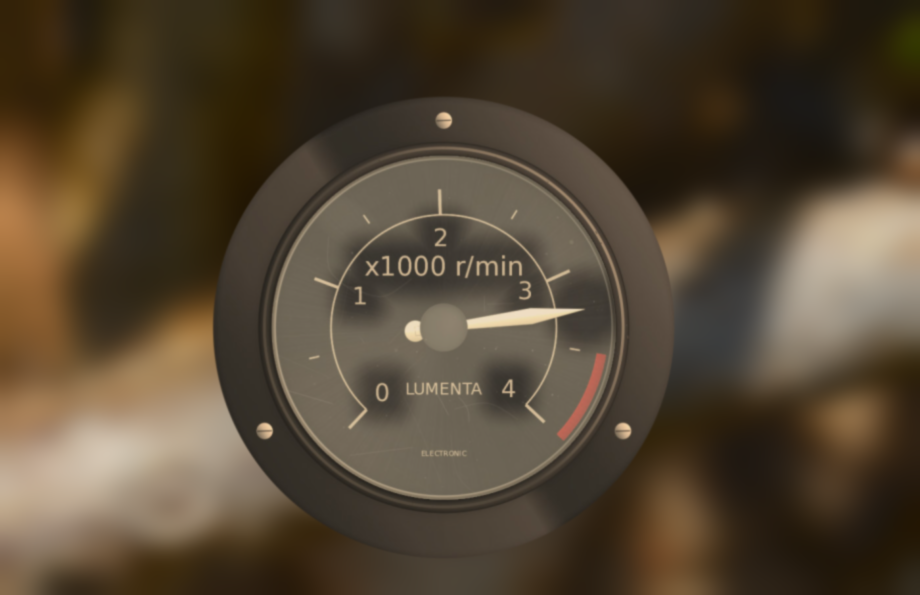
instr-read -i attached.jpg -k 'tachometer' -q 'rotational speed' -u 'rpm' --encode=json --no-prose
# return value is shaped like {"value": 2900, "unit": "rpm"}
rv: {"value": 3250, "unit": "rpm"}
